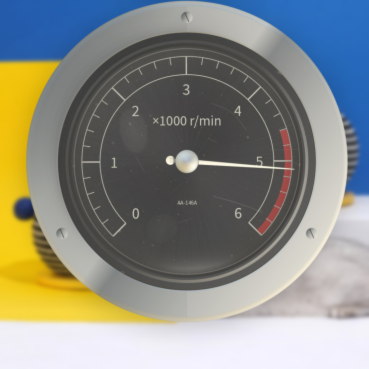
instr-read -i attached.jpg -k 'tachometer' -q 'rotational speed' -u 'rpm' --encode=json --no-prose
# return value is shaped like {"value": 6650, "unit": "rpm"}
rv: {"value": 5100, "unit": "rpm"}
